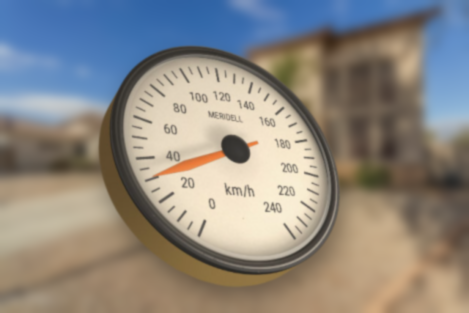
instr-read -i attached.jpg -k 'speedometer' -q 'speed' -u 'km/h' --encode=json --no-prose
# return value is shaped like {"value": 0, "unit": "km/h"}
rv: {"value": 30, "unit": "km/h"}
